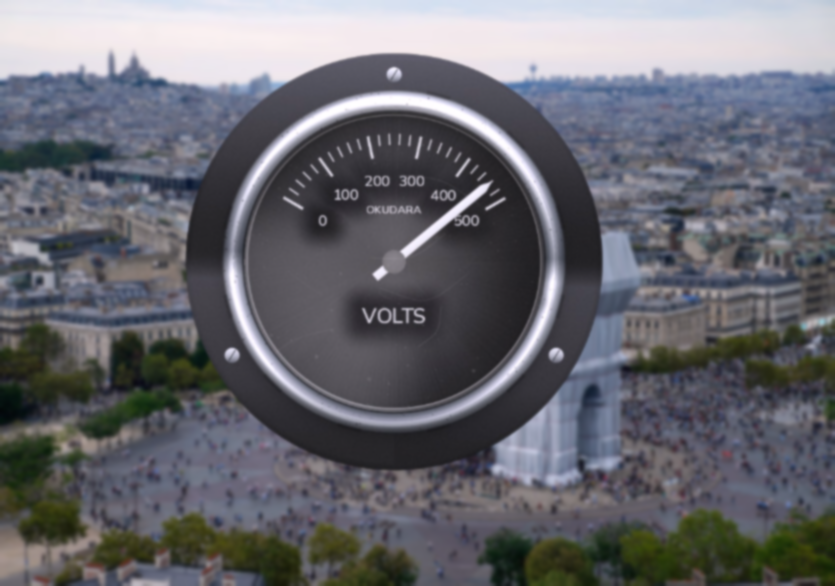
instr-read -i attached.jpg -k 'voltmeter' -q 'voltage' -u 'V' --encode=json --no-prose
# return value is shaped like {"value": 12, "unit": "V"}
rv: {"value": 460, "unit": "V"}
